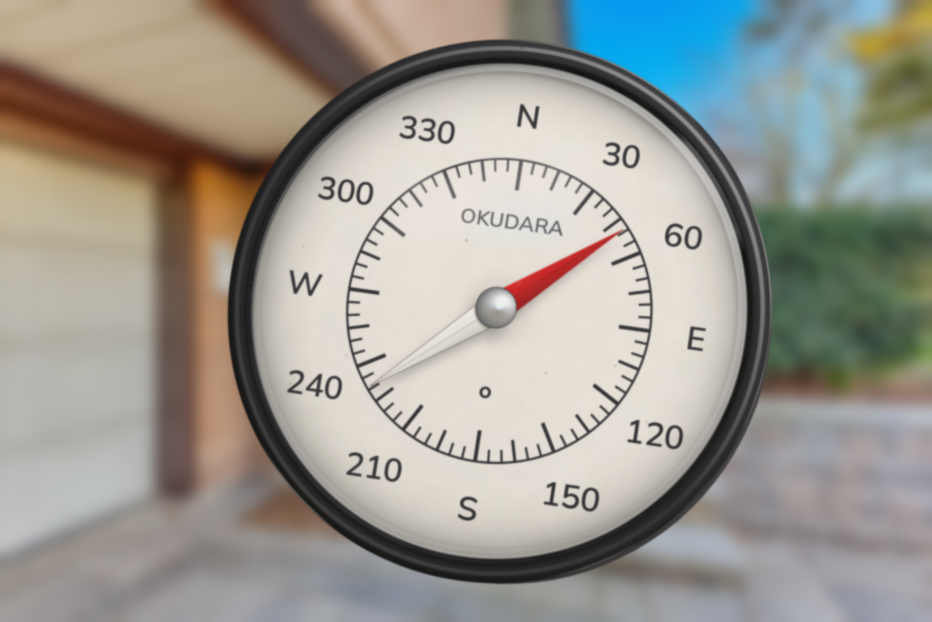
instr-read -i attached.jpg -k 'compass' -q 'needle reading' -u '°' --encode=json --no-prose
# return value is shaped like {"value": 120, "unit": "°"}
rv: {"value": 50, "unit": "°"}
